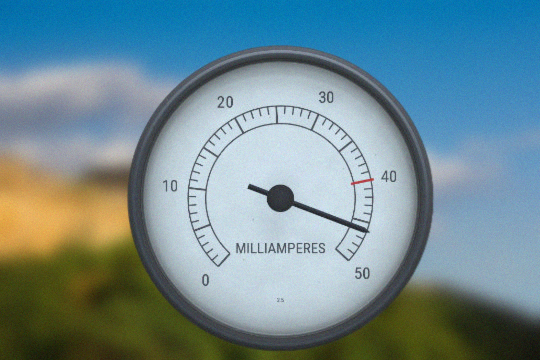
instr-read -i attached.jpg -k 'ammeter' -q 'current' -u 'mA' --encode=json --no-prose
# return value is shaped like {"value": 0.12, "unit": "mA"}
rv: {"value": 46, "unit": "mA"}
